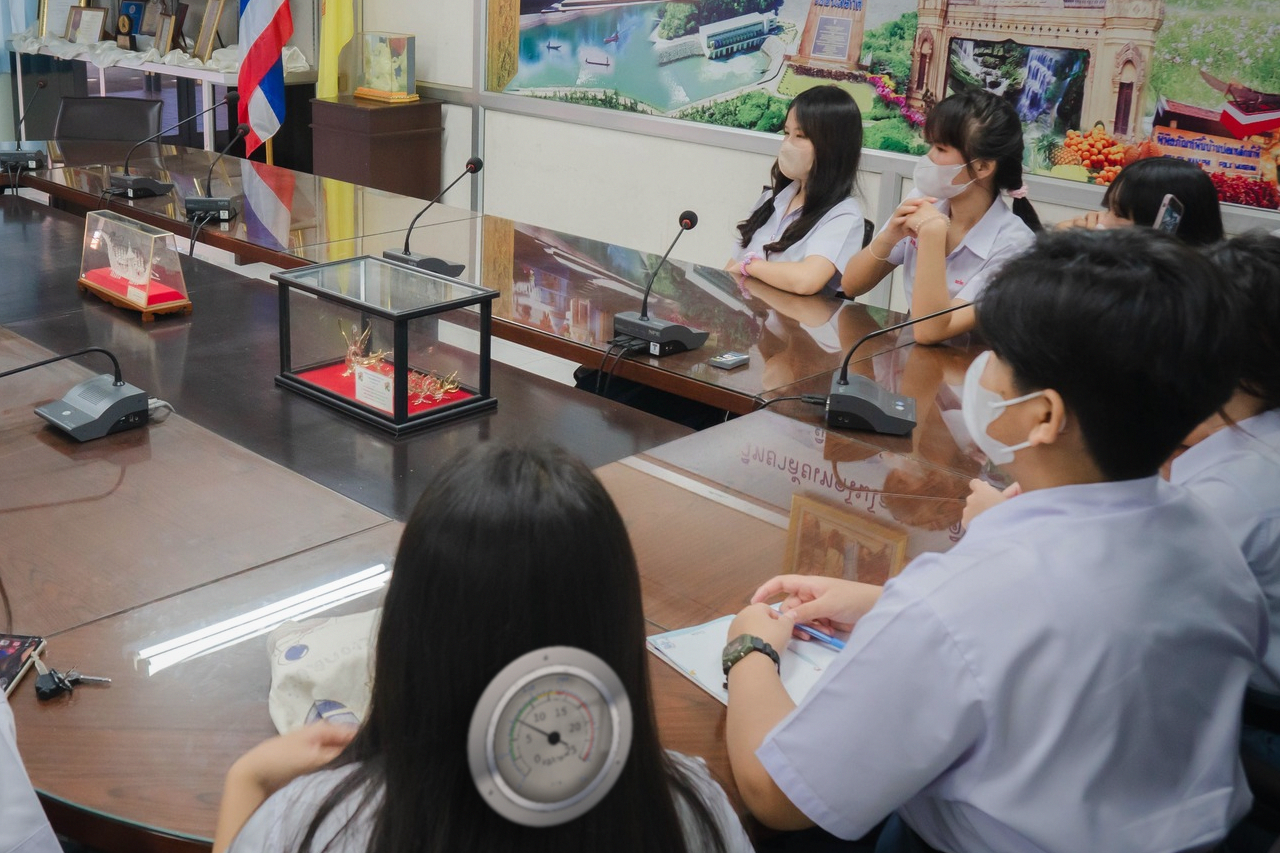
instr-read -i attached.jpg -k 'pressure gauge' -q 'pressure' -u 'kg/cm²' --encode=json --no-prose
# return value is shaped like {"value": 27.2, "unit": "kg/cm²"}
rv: {"value": 7.5, "unit": "kg/cm²"}
